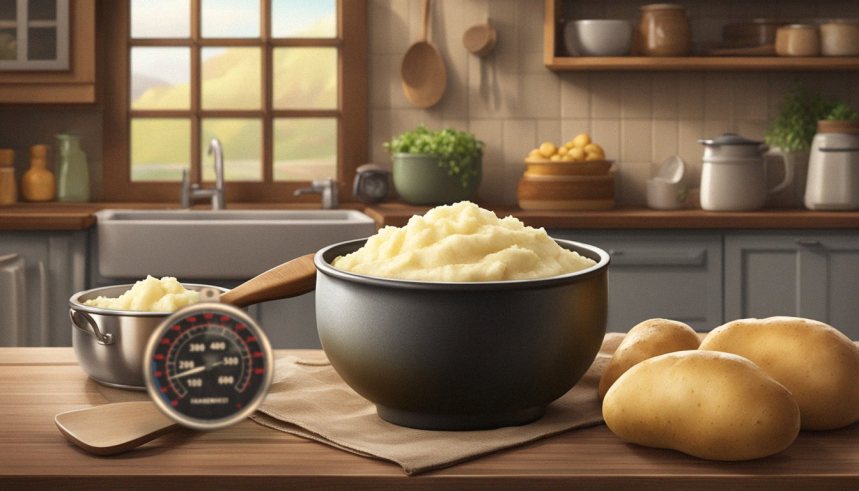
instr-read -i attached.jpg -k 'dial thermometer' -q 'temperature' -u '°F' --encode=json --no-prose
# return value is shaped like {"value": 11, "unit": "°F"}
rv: {"value": 160, "unit": "°F"}
